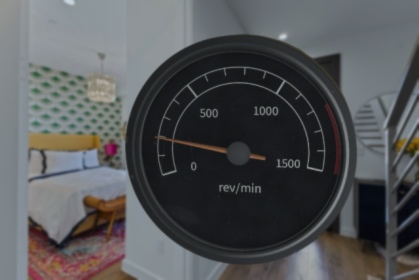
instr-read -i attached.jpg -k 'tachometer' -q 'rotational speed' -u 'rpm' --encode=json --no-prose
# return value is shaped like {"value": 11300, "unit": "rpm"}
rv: {"value": 200, "unit": "rpm"}
